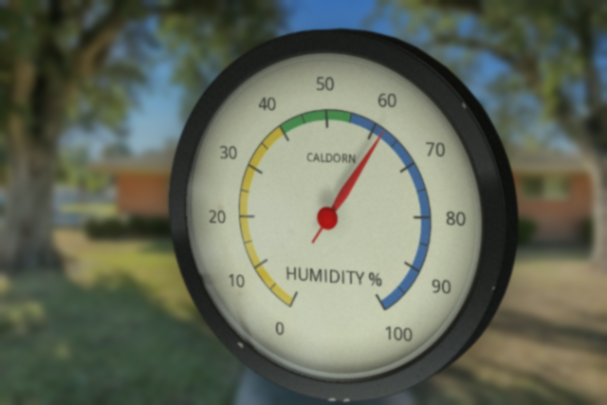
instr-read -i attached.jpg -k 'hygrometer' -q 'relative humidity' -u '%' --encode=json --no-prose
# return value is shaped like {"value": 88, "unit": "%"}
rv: {"value": 62.5, "unit": "%"}
